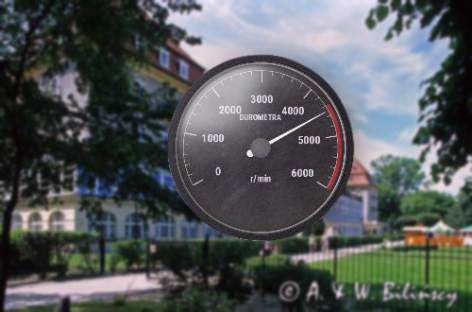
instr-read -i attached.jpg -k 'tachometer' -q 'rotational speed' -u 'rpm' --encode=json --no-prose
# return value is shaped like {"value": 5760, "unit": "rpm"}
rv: {"value": 4500, "unit": "rpm"}
